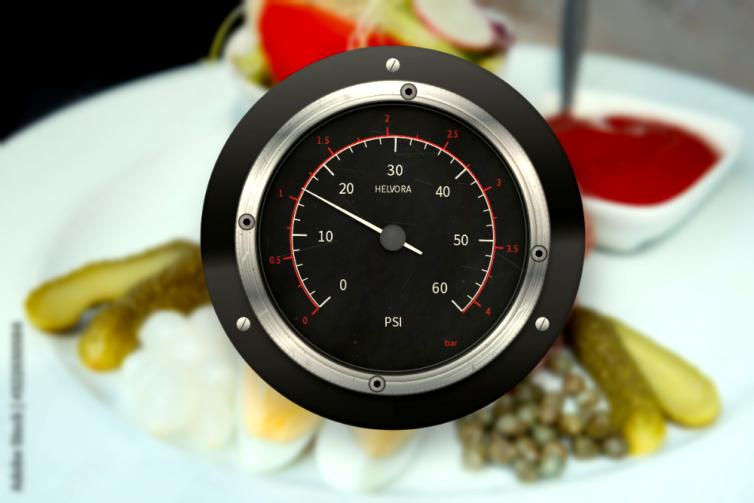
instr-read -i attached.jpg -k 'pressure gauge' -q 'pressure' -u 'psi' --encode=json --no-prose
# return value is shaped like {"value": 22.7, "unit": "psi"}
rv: {"value": 16, "unit": "psi"}
